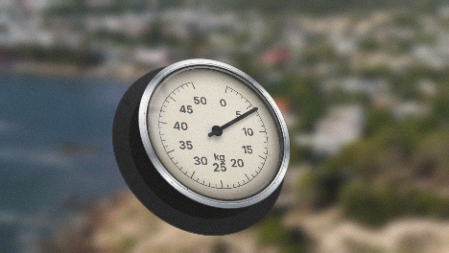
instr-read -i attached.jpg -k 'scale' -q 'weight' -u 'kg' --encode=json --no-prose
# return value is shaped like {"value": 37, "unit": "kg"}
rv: {"value": 6, "unit": "kg"}
